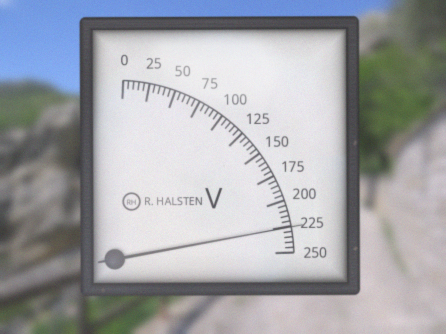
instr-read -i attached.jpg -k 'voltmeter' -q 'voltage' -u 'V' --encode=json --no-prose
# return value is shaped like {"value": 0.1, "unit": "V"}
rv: {"value": 225, "unit": "V"}
